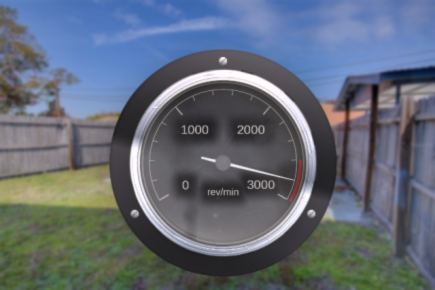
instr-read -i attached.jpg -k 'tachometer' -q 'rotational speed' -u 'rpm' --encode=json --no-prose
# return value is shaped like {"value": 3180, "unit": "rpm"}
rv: {"value": 2800, "unit": "rpm"}
